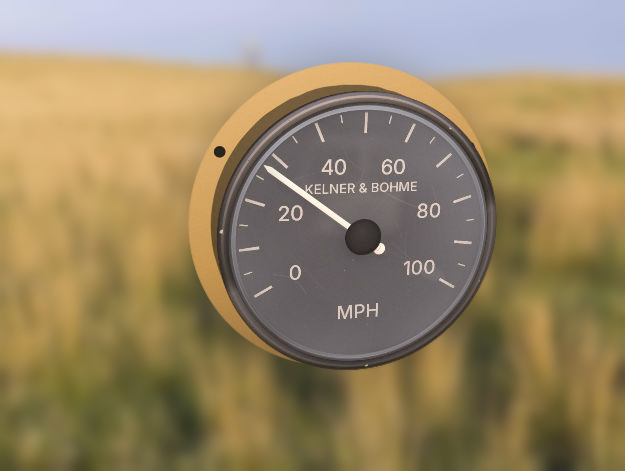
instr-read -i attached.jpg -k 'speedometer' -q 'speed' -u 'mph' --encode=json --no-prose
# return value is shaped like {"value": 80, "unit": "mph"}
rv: {"value": 27.5, "unit": "mph"}
